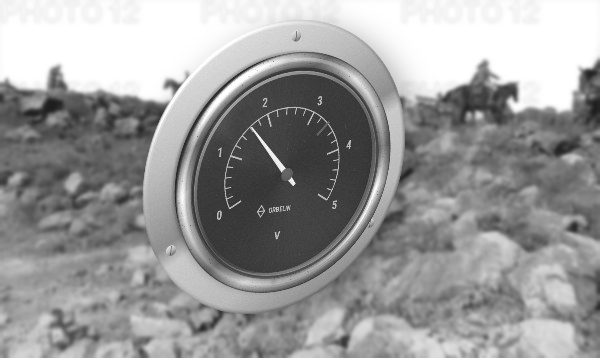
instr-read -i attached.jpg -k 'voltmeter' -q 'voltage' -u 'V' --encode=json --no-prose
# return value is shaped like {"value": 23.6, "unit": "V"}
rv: {"value": 1.6, "unit": "V"}
